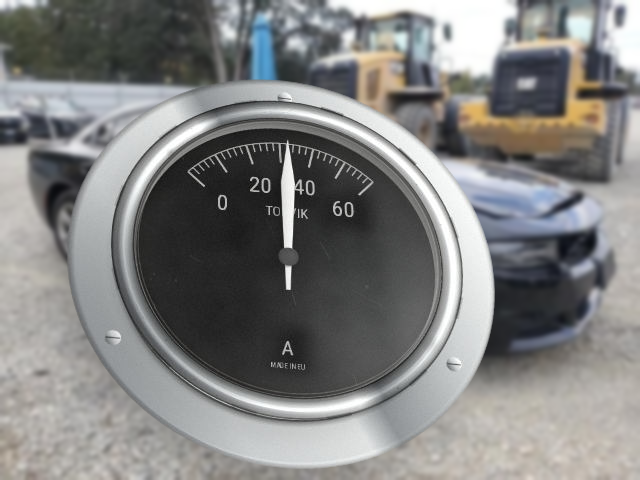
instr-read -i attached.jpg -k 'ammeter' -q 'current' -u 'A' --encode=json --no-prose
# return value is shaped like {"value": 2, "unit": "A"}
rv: {"value": 32, "unit": "A"}
